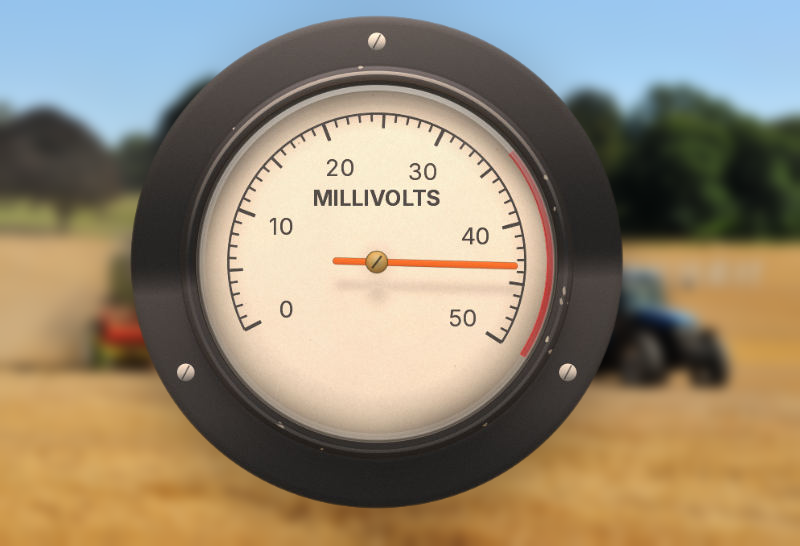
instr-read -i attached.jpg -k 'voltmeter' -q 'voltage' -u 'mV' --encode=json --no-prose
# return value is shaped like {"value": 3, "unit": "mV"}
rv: {"value": 43.5, "unit": "mV"}
